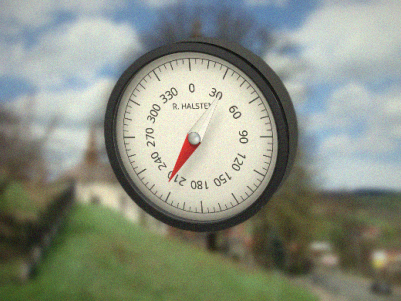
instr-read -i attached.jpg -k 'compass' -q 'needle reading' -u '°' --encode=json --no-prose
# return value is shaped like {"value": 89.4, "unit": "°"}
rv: {"value": 215, "unit": "°"}
